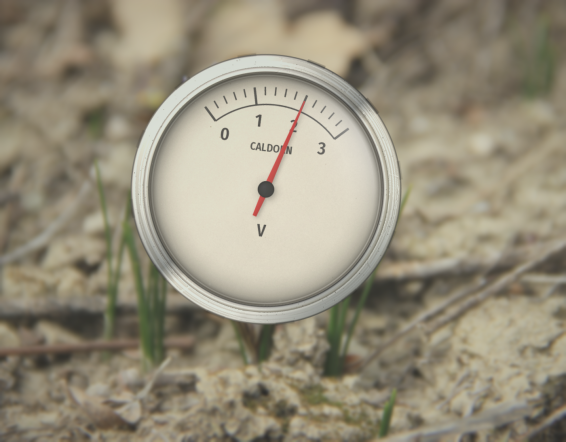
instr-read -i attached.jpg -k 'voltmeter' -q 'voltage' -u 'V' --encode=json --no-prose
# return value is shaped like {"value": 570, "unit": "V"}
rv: {"value": 2, "unit": "V"}
